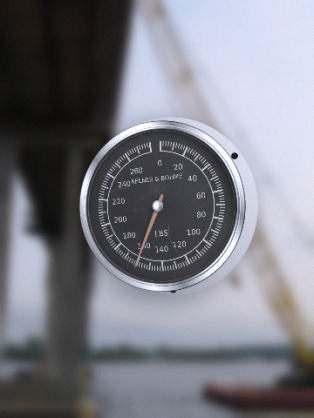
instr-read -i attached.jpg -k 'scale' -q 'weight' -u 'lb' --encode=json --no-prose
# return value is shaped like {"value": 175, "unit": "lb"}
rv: {"value": 160, "unit": "lb"}
